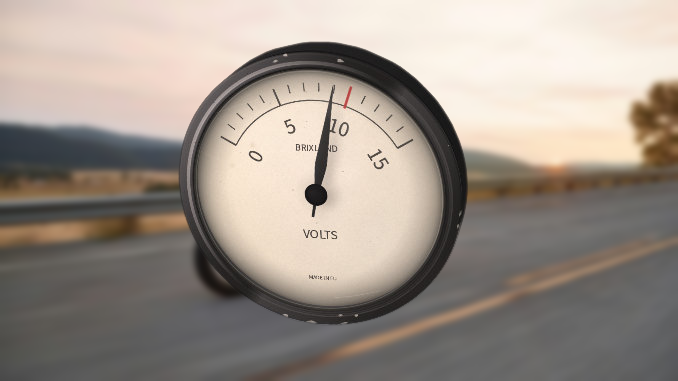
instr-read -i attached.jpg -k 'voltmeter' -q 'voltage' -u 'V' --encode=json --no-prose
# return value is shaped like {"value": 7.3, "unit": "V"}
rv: {"value": 9, "unit": "V"}
